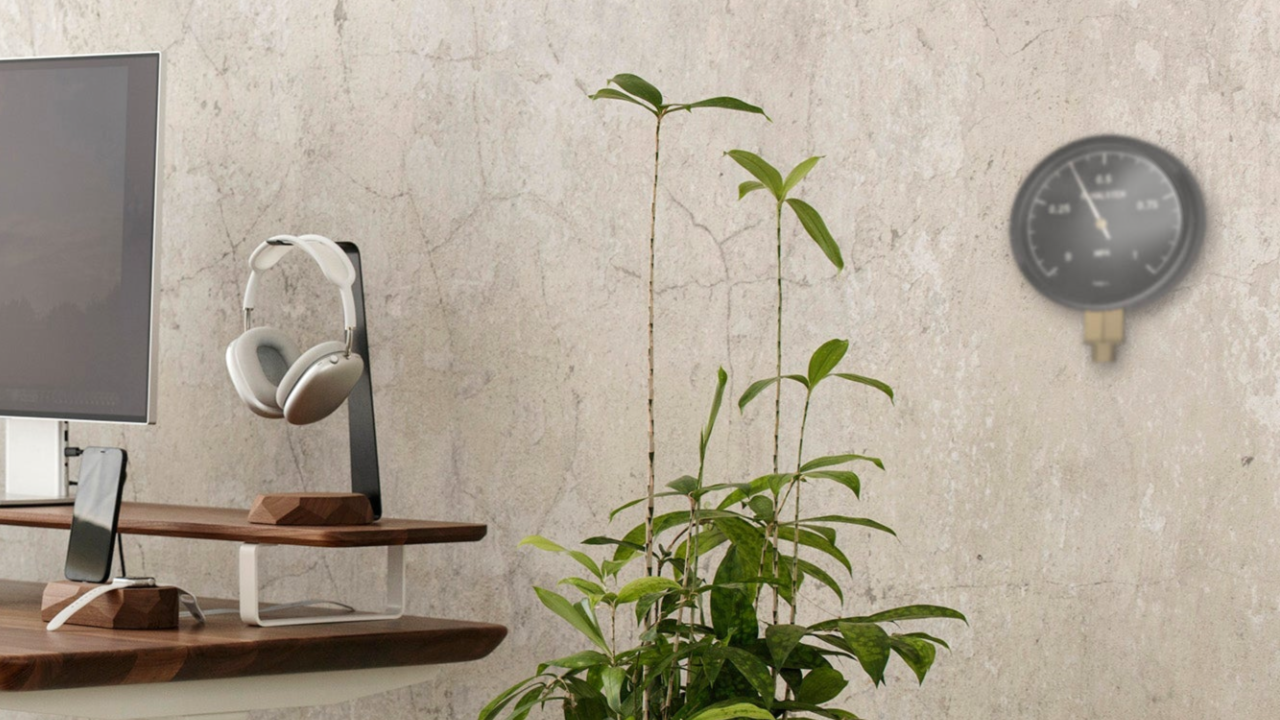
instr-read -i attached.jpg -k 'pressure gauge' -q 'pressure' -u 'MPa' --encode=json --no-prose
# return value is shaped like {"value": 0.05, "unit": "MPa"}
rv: {"value": 0.4, "unit": "MPa"}
